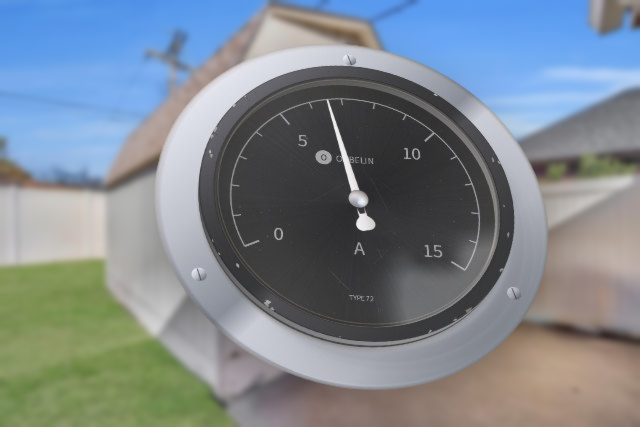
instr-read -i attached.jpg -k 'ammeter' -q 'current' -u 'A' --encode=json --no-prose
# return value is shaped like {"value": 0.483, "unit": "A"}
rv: {"value": 6.5, "unit": "A"}
